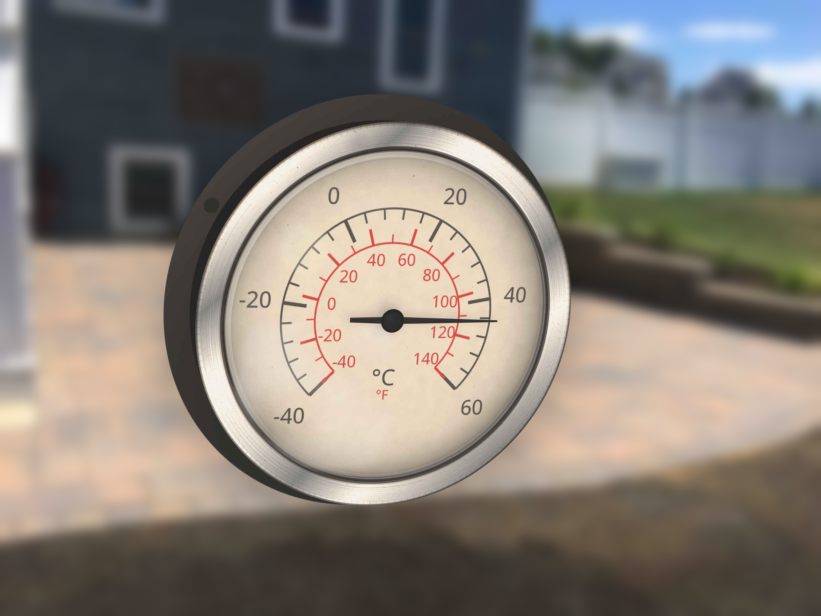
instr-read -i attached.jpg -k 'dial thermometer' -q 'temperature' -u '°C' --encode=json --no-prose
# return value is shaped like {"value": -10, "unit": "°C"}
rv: {"value": 44, "unit": "°C"}
